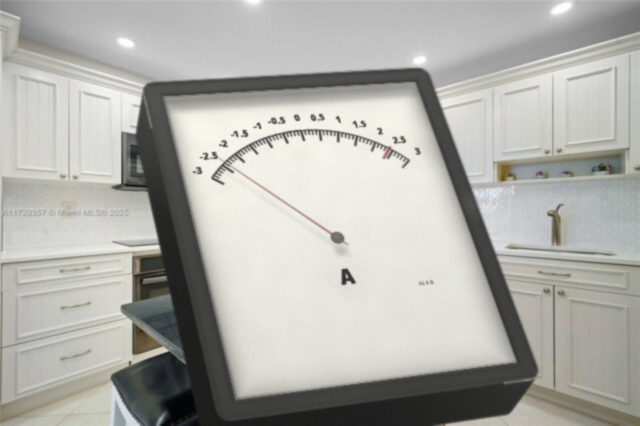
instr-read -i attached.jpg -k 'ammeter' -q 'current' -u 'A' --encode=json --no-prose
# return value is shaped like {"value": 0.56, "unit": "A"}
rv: {"value": -2.5, "unit": "A"}
